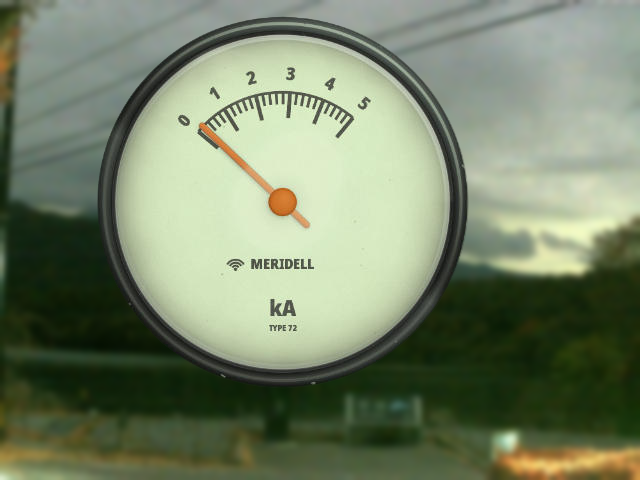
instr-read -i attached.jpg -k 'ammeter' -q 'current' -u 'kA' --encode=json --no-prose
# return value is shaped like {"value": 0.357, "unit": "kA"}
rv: {"value": 0.2, "unit": "kA"}
